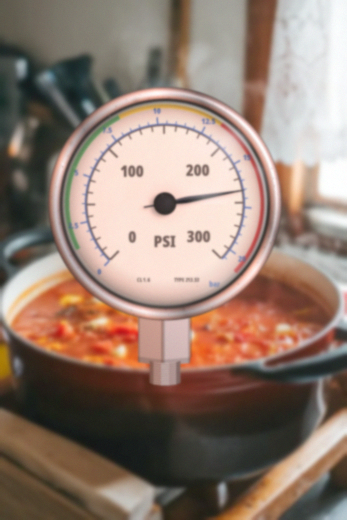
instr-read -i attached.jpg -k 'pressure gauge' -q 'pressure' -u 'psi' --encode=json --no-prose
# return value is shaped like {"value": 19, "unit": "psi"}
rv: {"value": 240, "unit": "psi"}
